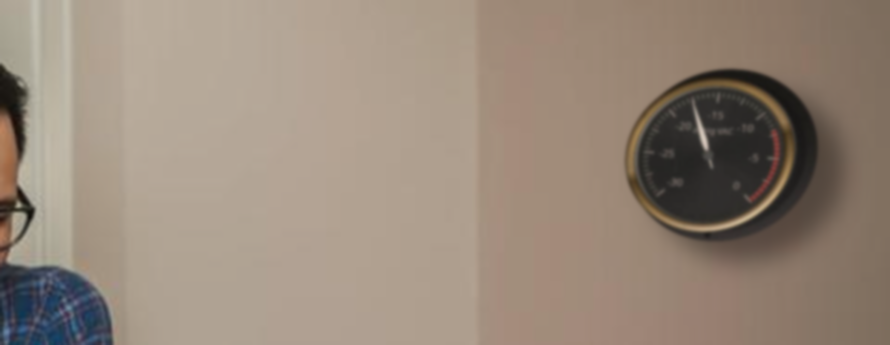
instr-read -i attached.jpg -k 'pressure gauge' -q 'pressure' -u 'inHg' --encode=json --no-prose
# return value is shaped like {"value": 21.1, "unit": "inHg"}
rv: {"value": -17.5, "unit": "inHg"}
